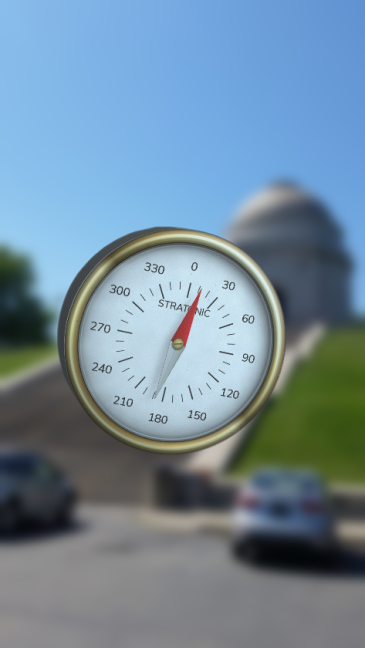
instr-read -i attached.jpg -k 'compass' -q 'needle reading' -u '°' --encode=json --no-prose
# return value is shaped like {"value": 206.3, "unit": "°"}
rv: {"value": 10, "unit": "°"}
